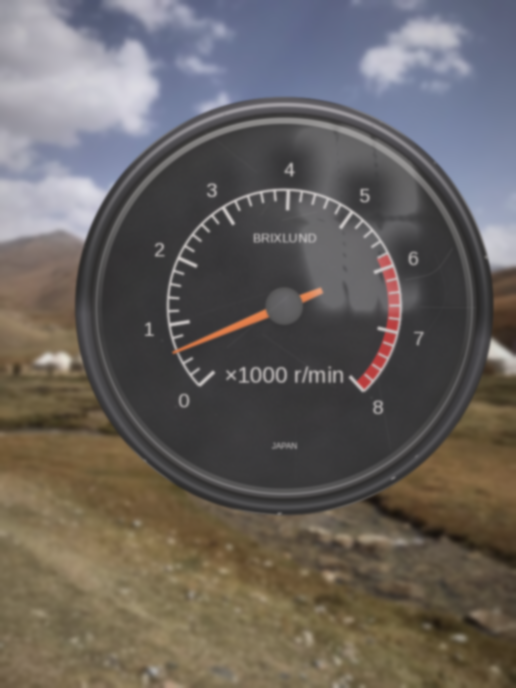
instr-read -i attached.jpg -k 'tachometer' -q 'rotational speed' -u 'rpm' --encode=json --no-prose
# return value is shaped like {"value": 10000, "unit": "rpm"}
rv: {"value": 600, "unit": "rpm"}
